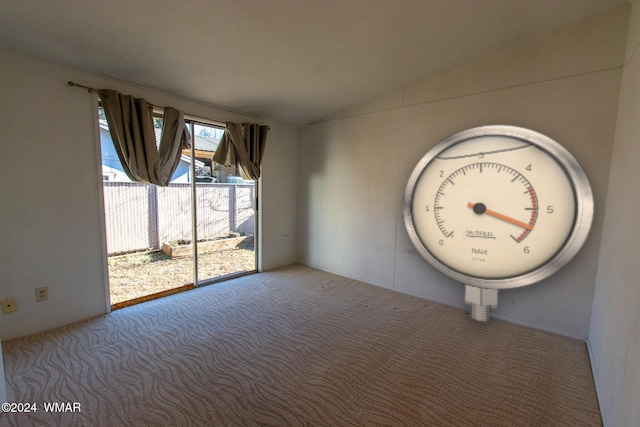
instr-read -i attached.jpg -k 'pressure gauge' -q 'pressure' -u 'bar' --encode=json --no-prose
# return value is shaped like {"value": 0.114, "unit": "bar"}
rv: {"value": 5.5, "unit": "bar"}
